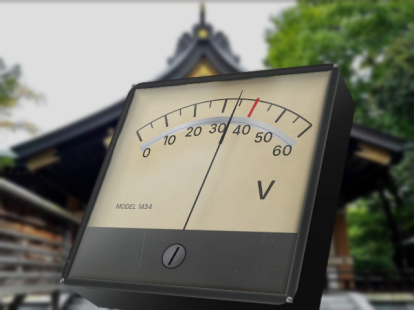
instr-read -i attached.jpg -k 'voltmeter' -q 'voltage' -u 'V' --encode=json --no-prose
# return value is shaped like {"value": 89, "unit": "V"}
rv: {"value": 35, "unit": "V"}
